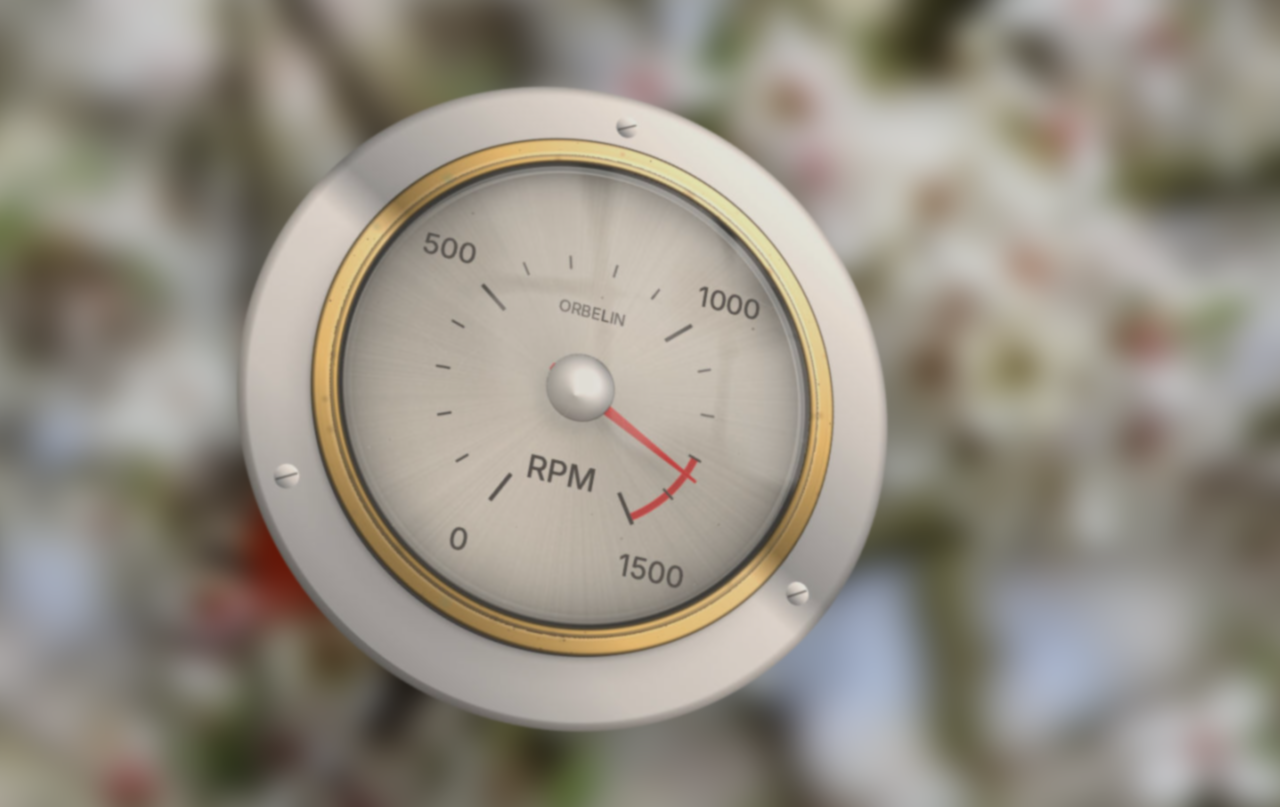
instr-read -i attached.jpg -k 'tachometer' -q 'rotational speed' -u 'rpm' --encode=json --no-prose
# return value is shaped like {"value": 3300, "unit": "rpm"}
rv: {"value": 1350, "unit": "rpm"}
